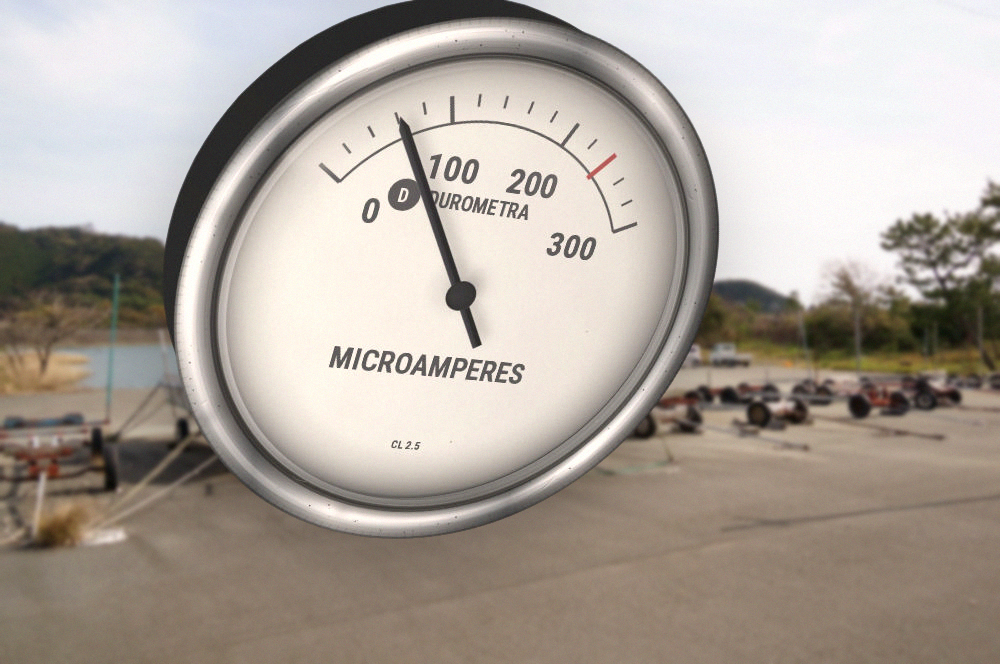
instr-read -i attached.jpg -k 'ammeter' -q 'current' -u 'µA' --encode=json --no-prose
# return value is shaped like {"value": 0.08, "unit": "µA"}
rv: {"value": 60, "unit": "µA"}
